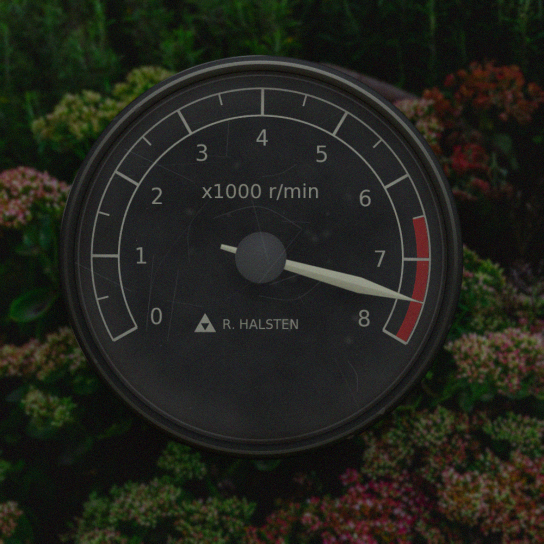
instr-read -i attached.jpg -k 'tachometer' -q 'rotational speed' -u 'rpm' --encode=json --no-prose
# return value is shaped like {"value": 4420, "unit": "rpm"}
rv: {"value": 7500, "unit": "rpm"}
